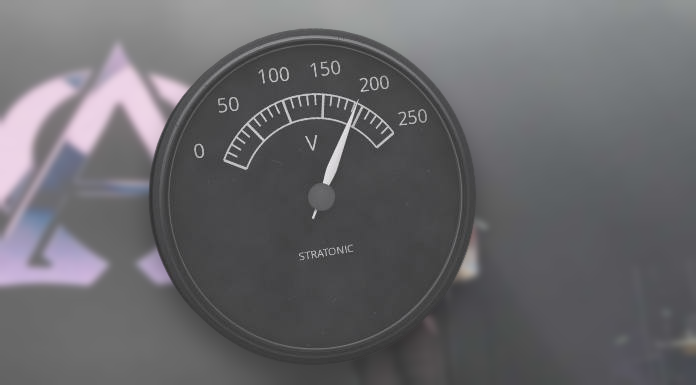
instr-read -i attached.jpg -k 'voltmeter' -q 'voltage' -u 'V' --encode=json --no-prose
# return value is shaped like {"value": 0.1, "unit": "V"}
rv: {"value": 190, "unit": "V"}
